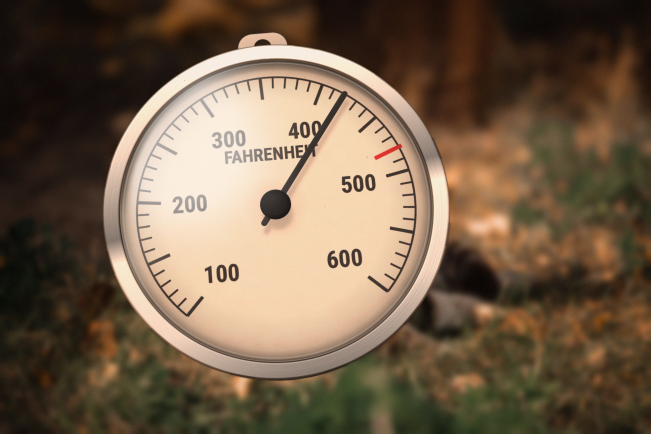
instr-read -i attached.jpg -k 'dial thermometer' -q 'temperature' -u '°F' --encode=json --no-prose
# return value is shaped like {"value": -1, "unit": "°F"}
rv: {"value": 420, "unit": "°F"}
